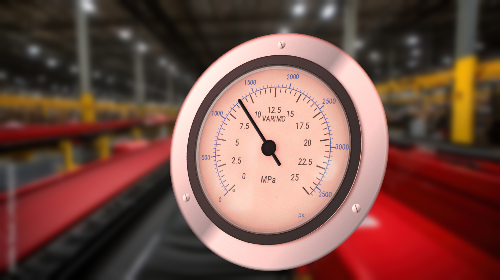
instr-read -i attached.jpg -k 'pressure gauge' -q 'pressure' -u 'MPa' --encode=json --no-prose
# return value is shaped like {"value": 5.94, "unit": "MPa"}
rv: {"value": 9, "unit": "MPa"}
